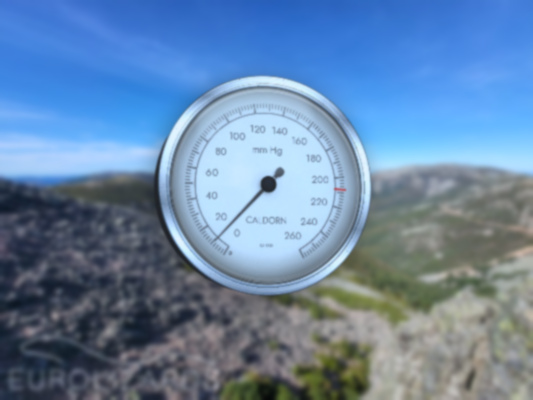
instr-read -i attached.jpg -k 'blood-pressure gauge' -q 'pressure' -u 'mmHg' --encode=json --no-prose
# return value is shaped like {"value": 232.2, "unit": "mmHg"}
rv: {"value": 10, "unit": "mmHg"}
